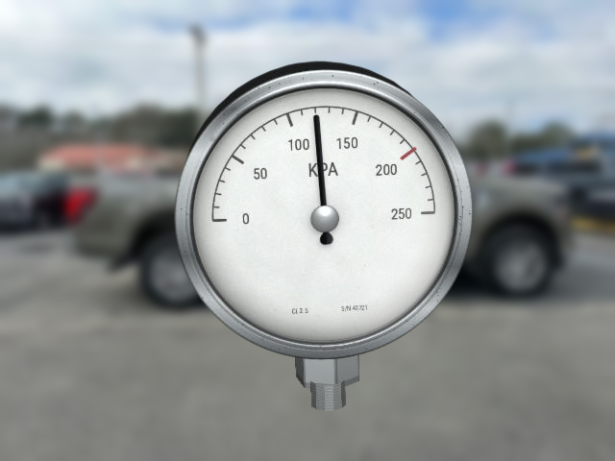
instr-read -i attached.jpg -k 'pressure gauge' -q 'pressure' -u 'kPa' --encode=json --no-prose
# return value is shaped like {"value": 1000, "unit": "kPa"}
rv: {"value": 120, "unit": "kPa"}
